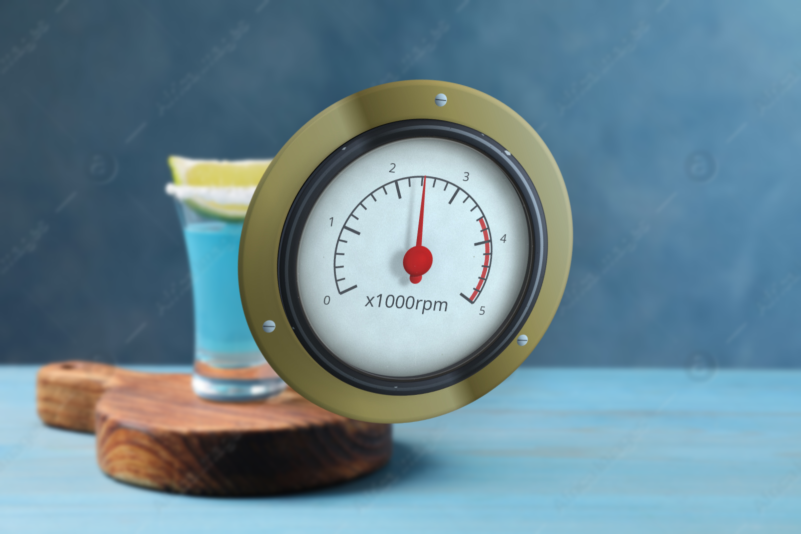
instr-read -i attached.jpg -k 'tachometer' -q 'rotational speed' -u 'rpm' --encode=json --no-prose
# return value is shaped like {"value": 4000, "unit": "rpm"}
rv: {"value": 2400, "unit": "rpm"}
